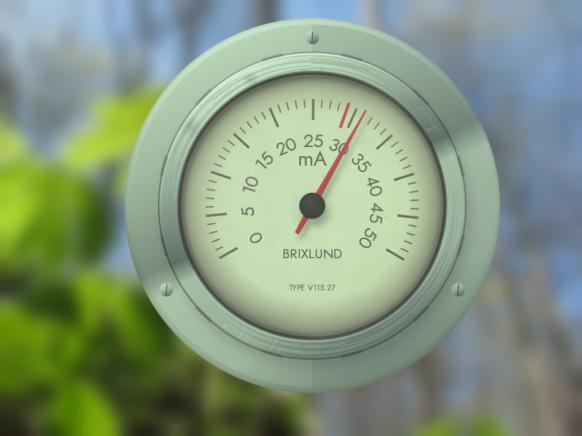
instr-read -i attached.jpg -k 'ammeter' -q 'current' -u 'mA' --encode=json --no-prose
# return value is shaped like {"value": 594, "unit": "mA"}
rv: {"value": 31, "unit": "mA"}
